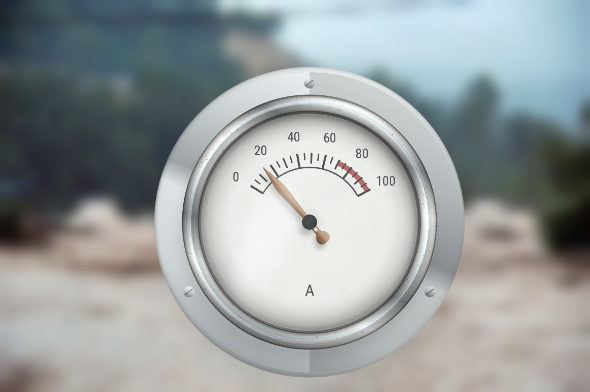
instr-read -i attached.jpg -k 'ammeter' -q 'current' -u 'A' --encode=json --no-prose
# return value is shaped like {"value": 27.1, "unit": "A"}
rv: {"value": 15, "unit": "A"}
